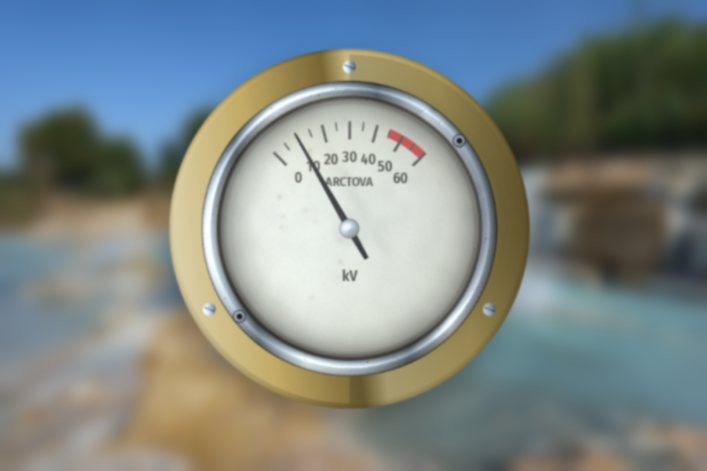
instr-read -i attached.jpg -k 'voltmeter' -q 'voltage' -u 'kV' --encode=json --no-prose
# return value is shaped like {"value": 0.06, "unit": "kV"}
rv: {"value": 10, "unit": "kV"}
